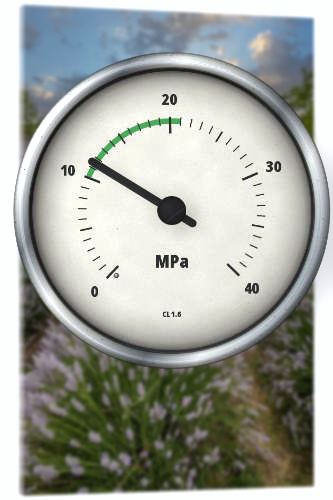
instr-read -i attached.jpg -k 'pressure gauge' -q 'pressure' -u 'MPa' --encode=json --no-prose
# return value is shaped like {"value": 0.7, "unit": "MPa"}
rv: {"value": 11.5, "unit": "MPa"}
